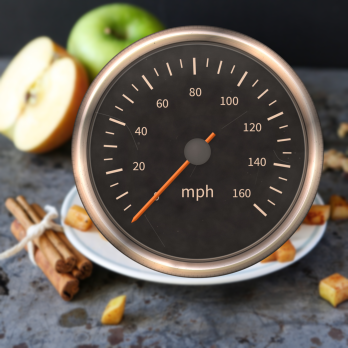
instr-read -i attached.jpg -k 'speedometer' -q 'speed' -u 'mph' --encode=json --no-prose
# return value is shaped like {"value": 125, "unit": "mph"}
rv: {"value": 0, "unit": "mph"}
